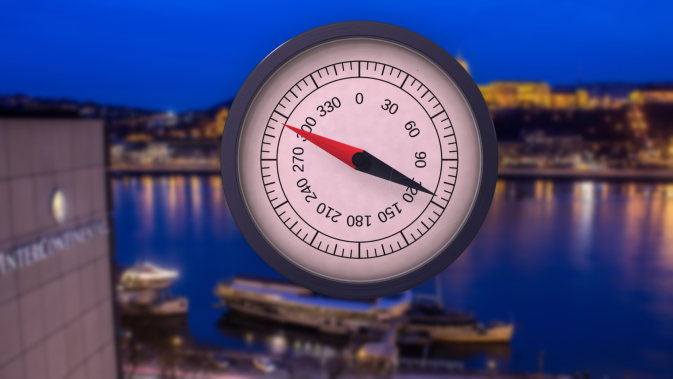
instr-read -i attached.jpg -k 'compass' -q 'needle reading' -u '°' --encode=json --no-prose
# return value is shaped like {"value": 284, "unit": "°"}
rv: {"value": 295, "unit": "°"}
